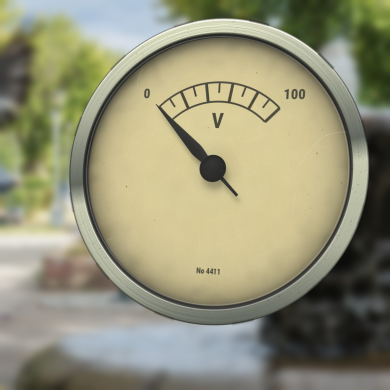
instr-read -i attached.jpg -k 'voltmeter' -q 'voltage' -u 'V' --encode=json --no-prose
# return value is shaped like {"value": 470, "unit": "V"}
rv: {"value": 0, "unit": "V"}
